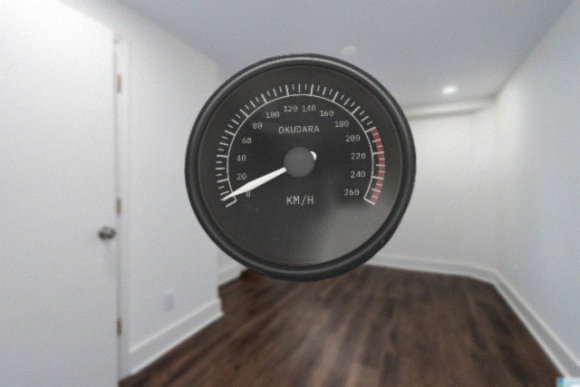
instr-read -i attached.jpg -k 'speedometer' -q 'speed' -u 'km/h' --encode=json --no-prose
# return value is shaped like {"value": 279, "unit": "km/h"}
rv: {"value": 5, "unit": "km/h"}
